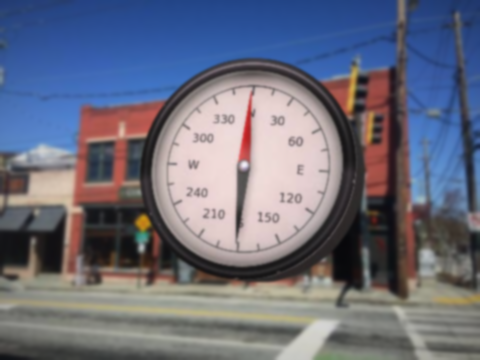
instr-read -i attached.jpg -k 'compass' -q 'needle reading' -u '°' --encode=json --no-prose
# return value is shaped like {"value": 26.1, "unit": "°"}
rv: {"value": 0, "unit": "°"}
